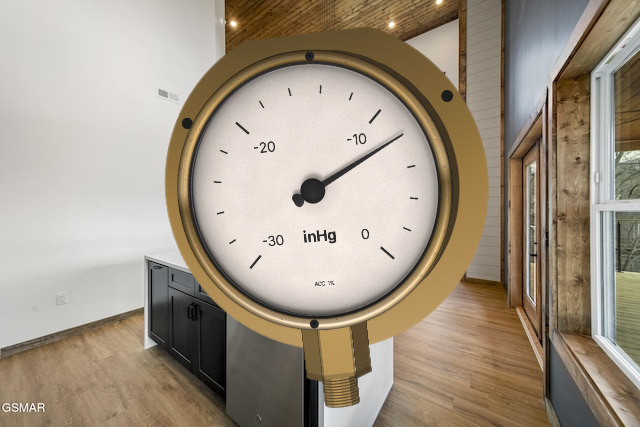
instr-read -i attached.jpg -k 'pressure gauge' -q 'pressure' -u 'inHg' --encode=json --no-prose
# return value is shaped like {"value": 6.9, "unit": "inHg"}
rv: {"value": -8, "unit": "inHg"}
